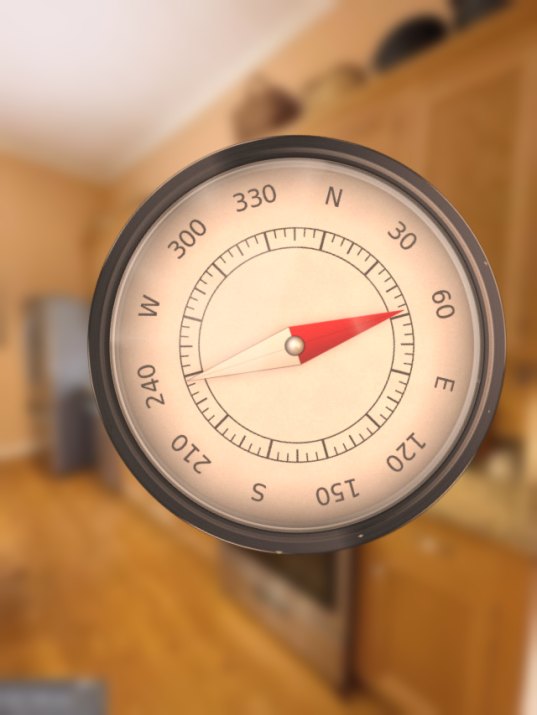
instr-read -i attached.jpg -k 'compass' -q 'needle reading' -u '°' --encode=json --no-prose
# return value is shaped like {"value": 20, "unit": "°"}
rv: {"value": 57.5, "unit": "°"}
